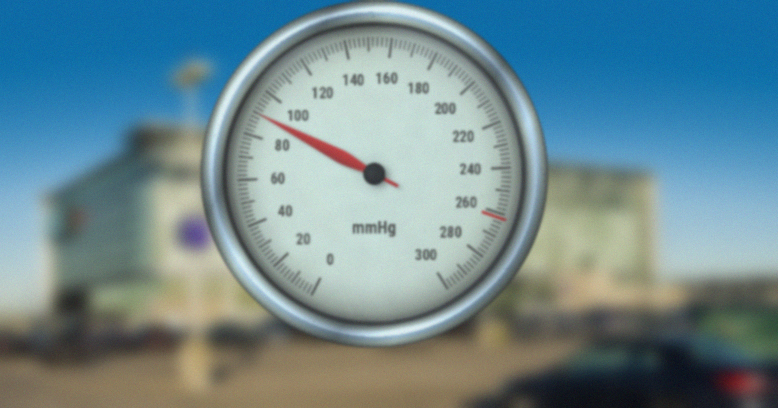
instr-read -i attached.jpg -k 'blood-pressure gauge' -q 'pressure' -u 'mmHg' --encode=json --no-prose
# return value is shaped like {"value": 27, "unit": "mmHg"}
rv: {"value": 90, "unit": "mmHg"}
